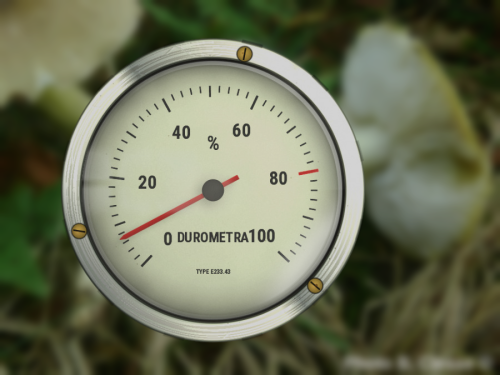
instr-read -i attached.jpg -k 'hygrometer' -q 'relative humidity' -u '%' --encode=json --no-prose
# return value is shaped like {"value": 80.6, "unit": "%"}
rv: {"value": 7, "unit": "%"}
